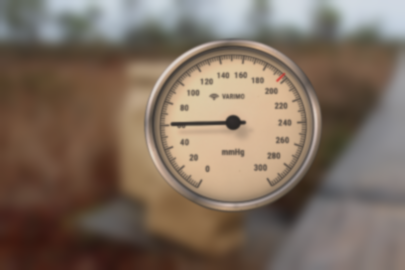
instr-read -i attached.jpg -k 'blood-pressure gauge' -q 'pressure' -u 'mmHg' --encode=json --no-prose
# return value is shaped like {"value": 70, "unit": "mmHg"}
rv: {"value": 60, "unit": "mmHg"}
